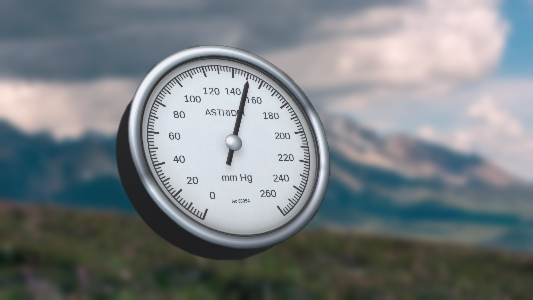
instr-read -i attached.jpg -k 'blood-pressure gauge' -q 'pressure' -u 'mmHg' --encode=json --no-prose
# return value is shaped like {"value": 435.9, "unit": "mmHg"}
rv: {"value": 150, "unit": "mmHg"}
